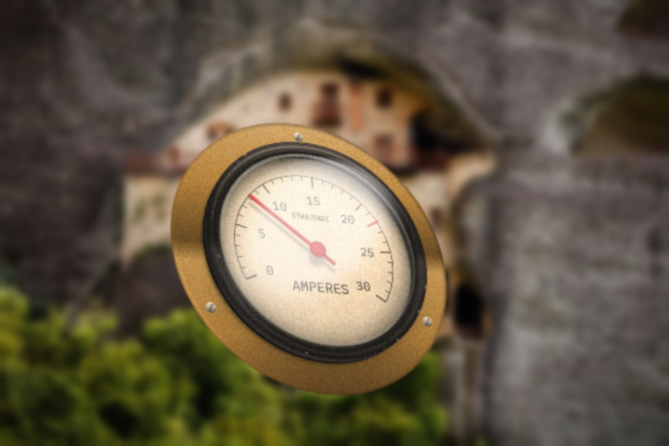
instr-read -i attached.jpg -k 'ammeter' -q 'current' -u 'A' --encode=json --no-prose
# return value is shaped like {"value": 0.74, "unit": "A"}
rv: {"value": 8, "unit": "A"}
